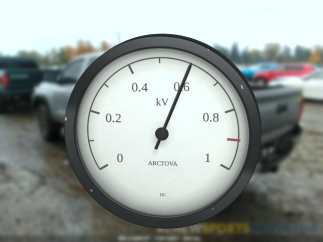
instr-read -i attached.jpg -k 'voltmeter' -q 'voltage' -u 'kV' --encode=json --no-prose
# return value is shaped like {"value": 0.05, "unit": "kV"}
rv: {"value": 0.6, "unit": "kV"}
